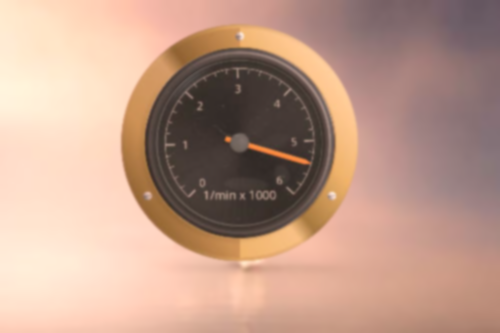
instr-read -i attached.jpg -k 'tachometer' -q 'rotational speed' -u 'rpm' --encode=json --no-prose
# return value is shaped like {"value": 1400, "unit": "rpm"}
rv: {"value": 5400, "unit": "rpm"}
